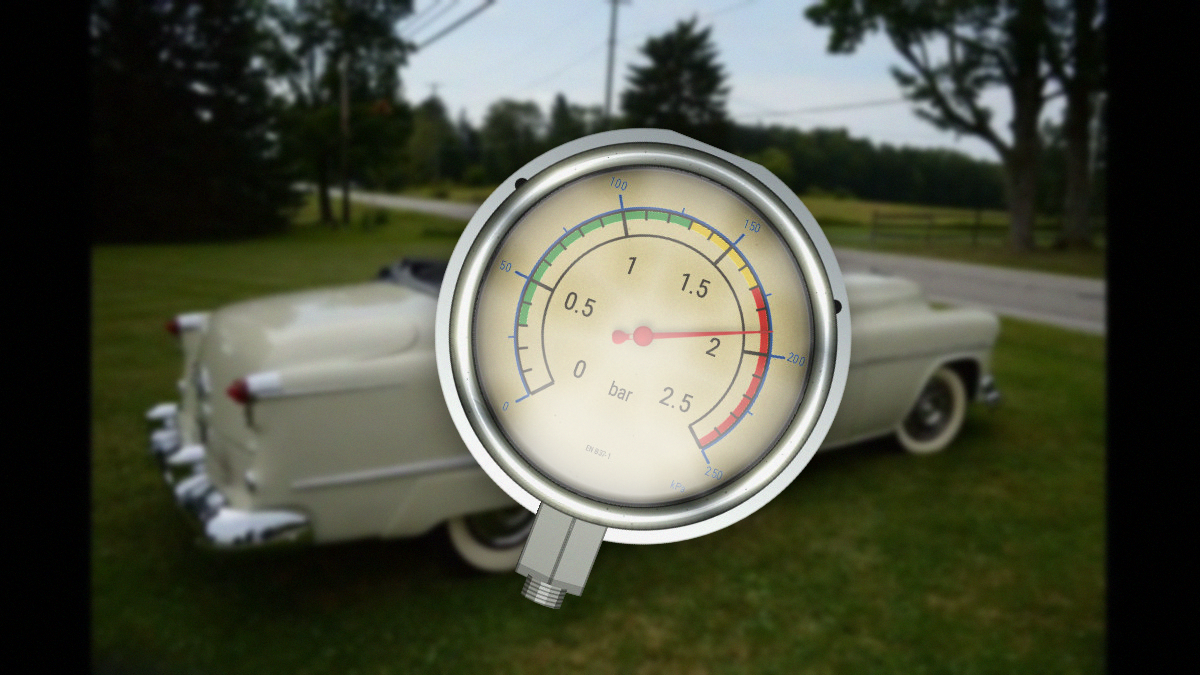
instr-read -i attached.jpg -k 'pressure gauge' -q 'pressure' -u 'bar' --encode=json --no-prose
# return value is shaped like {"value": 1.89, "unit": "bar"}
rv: {"value": 1.9, "unit": "bar"}
